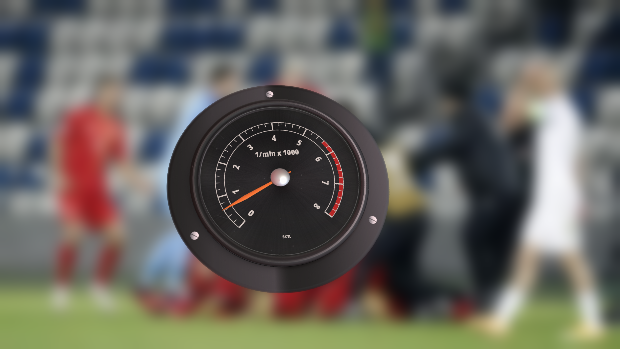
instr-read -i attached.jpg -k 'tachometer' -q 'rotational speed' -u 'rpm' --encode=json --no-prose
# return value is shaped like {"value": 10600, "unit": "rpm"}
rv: {"value": 600, "unit": "rpm"}
